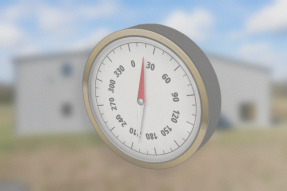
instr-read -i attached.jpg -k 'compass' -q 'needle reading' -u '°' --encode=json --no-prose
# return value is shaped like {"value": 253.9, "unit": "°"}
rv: {"value": 20, "unit": "°"}
